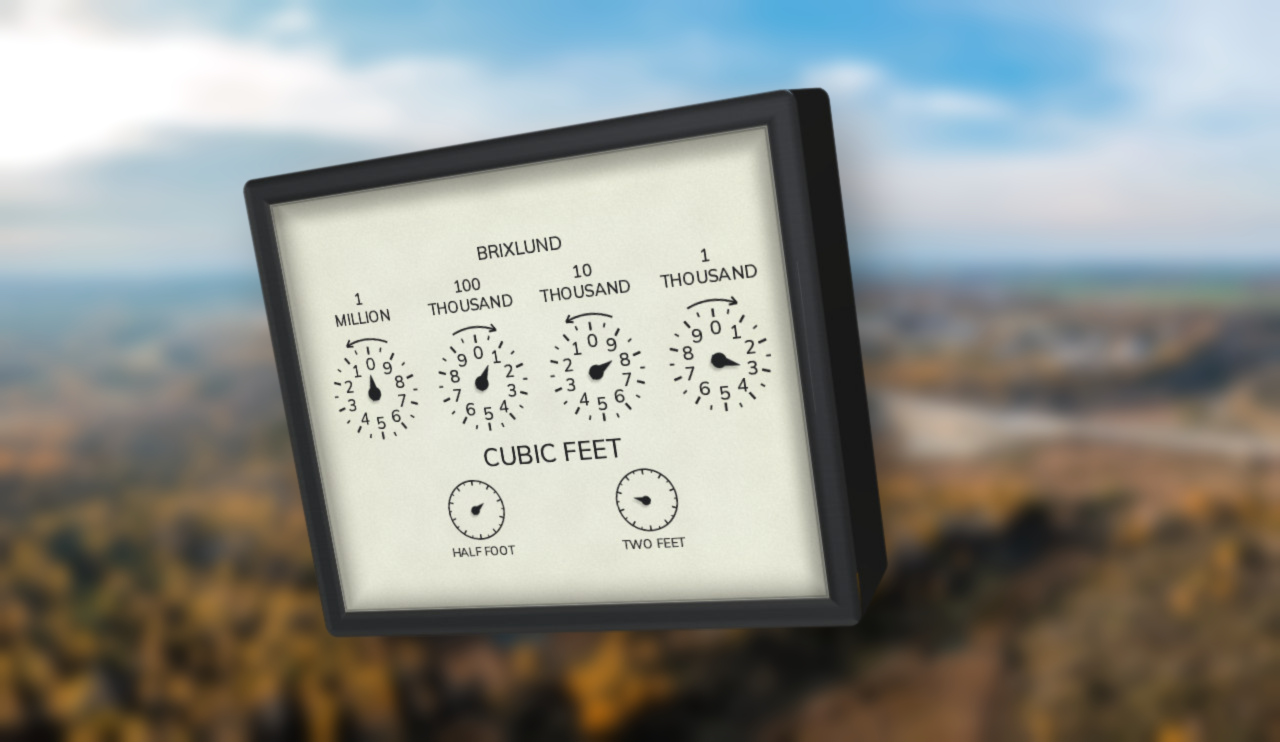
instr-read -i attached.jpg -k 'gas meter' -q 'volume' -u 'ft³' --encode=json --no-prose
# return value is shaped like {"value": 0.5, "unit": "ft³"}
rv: {"value": 8300, "unit": "ft³"}
